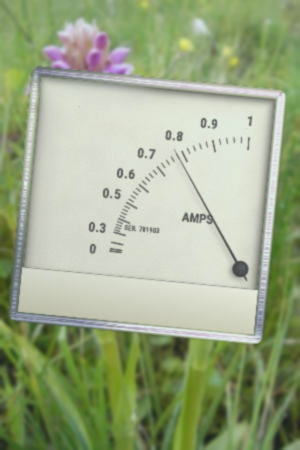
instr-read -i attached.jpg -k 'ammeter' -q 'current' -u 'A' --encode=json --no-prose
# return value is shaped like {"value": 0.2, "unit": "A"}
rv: {"value": 0.78, "unit": "A"}
